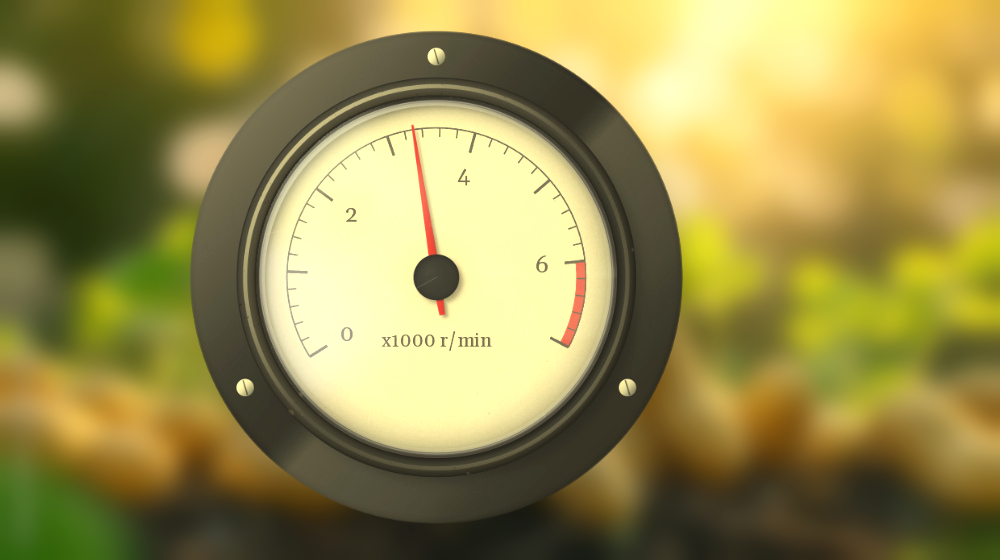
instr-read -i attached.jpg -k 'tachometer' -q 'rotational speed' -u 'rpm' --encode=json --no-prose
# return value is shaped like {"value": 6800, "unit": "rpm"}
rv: {"value": 3300, "unit": "rpm"}
